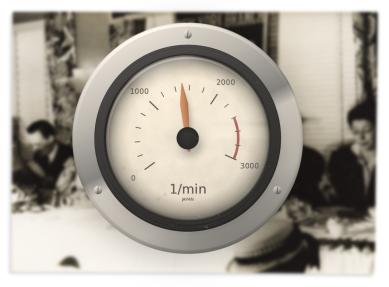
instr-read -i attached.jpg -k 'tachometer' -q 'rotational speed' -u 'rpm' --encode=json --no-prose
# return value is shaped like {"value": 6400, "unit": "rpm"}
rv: {"value": 1500, "unit": "rpm"}
